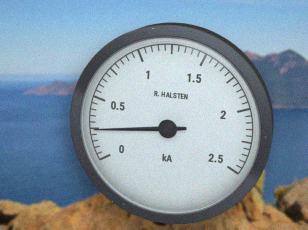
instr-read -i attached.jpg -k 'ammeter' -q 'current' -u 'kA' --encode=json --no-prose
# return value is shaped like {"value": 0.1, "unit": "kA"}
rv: {"value": 0.25, "unit": "kA"}
